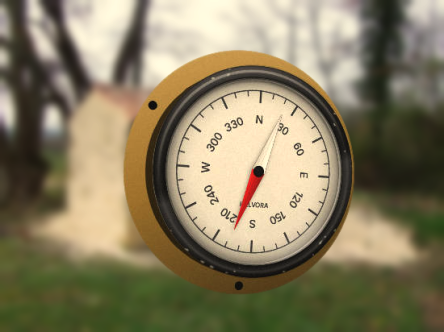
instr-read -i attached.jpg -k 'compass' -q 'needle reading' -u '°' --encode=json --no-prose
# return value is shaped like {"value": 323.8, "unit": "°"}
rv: {"value": 200, "unit": "°"}
